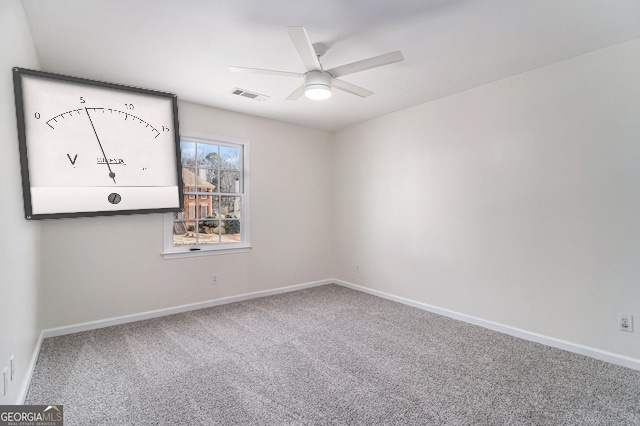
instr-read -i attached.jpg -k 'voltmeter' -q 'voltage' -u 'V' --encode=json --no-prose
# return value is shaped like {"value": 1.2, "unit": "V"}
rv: {"value": 5, "unit": "V"}
